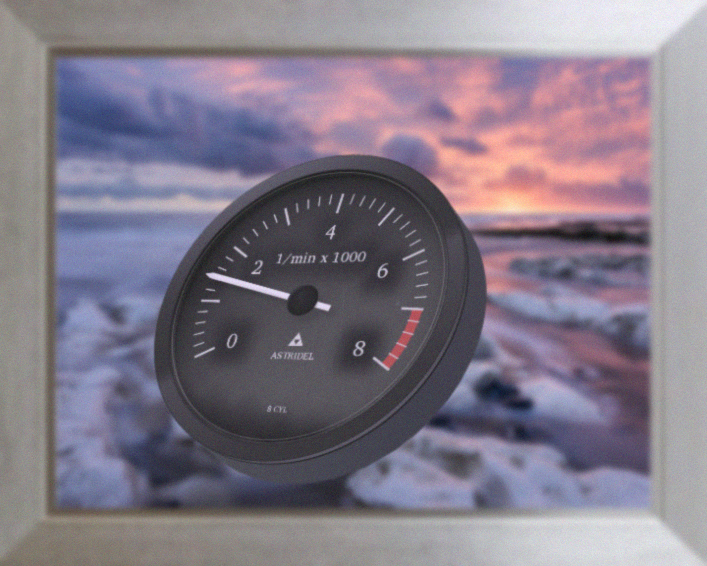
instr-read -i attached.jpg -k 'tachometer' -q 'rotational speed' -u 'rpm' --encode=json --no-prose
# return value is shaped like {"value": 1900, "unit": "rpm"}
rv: {"value": 1400, "unit": "rpm"}
